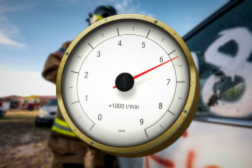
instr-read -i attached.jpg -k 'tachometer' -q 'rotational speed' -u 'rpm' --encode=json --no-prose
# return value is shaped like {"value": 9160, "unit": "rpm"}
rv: {"value": 6250, "unit": "rpm"}
